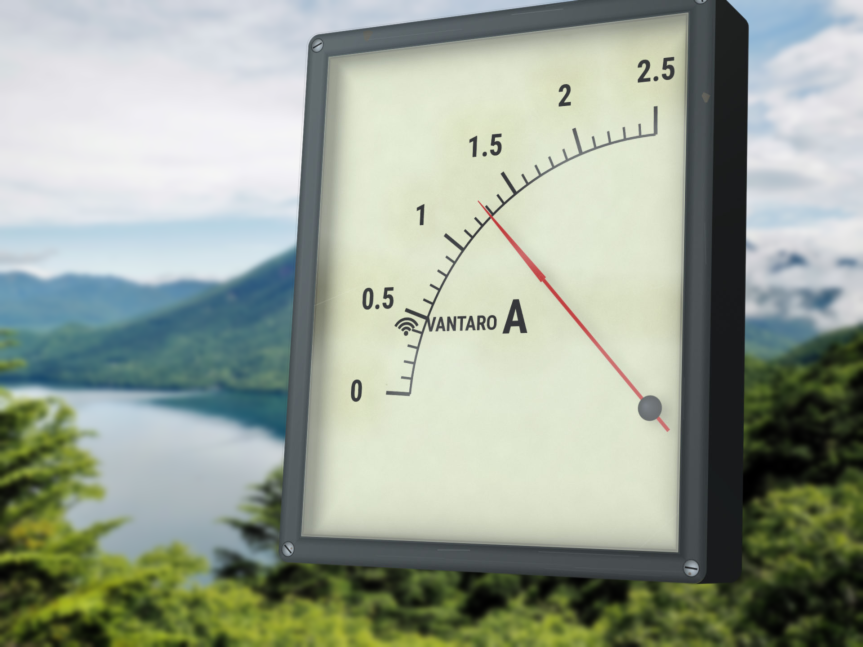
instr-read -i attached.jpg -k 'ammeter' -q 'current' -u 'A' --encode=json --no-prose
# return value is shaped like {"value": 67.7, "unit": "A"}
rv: {"value": 1.3, "unit": "A"}
